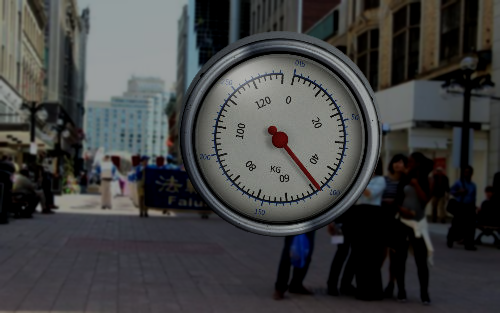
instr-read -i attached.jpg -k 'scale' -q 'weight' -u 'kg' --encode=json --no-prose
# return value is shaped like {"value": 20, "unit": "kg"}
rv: {"value": 48, "unit": "kg"}
